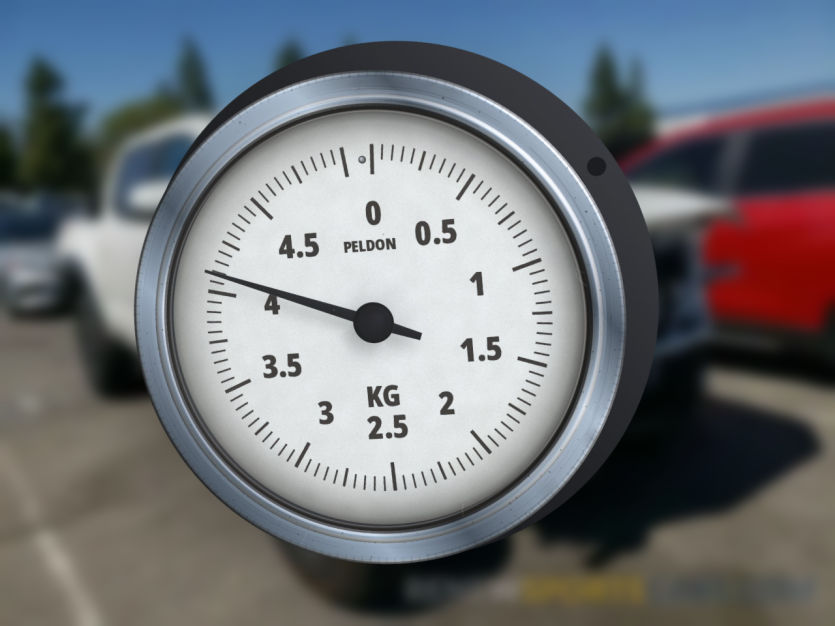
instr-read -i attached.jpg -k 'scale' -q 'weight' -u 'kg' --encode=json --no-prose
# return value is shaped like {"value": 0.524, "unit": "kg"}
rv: {"value": 4.1, "unit": "kg"}
